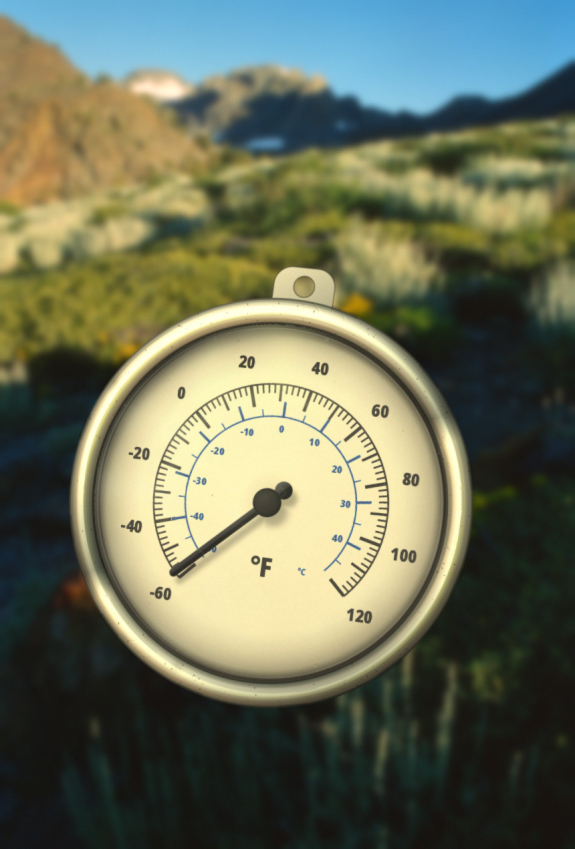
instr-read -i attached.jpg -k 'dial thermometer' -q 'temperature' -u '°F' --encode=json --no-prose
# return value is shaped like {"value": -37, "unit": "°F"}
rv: {"value": -58, "unit": "°F"}
